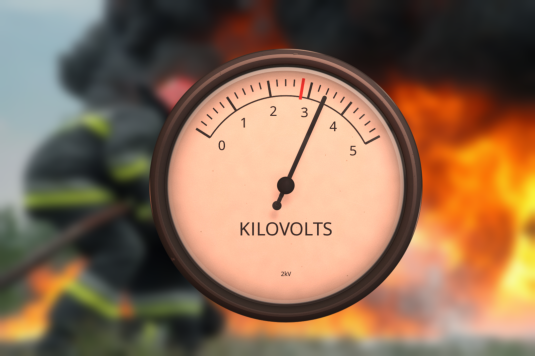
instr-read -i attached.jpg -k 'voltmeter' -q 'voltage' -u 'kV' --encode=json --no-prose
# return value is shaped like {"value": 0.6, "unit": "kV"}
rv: {"value": 3.4, "unit": "kV"}
